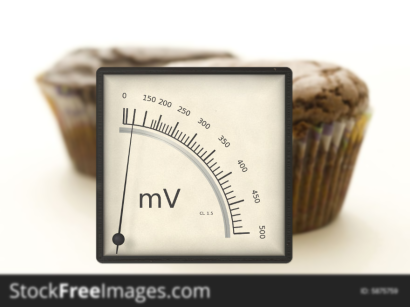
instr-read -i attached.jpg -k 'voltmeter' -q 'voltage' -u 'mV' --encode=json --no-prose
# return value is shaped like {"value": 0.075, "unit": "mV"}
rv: {"value": 100, "unit": "mV"}
